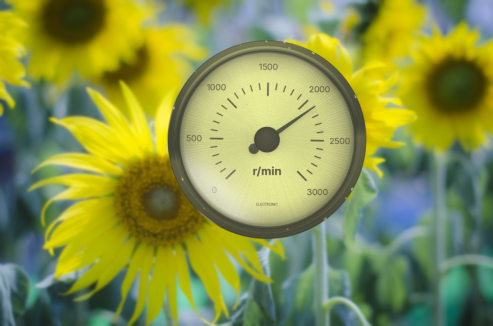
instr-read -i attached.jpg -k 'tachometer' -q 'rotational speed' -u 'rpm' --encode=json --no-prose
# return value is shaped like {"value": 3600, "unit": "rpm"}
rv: {"value": 2100, "unit": "rpm"}
